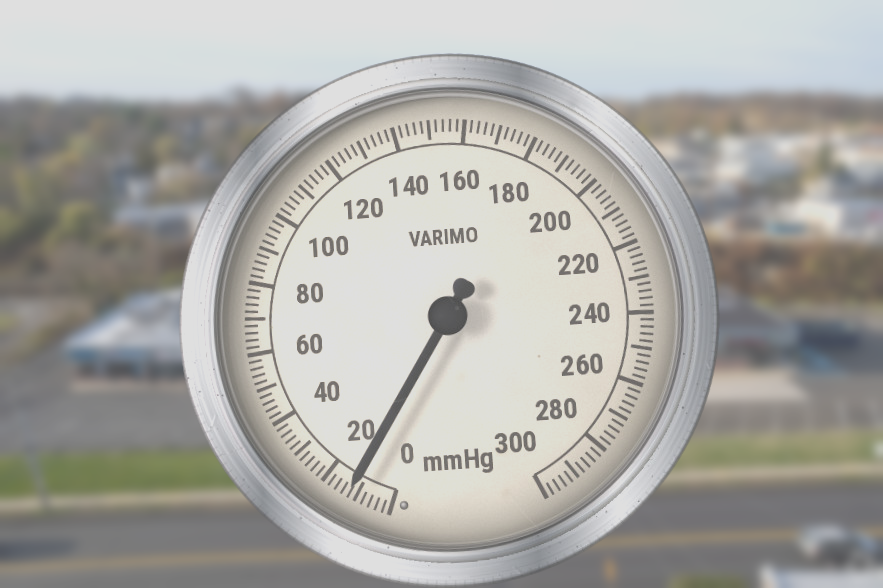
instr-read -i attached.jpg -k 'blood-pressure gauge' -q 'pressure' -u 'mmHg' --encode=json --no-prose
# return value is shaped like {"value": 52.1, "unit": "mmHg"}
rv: {"value": 12, "unit": "mmHg"}
